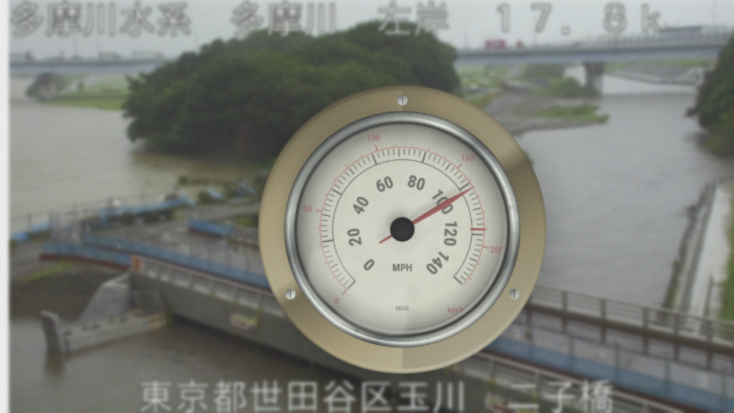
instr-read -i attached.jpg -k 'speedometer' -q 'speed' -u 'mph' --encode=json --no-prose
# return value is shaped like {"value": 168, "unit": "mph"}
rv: {"value": 102, "unit": "mph"}
